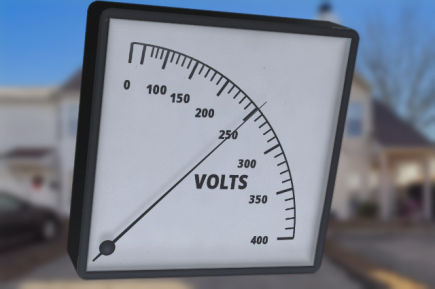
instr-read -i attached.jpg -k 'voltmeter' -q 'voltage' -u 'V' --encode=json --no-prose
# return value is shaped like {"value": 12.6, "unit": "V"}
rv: {"value": 250, "unit": "V"}
